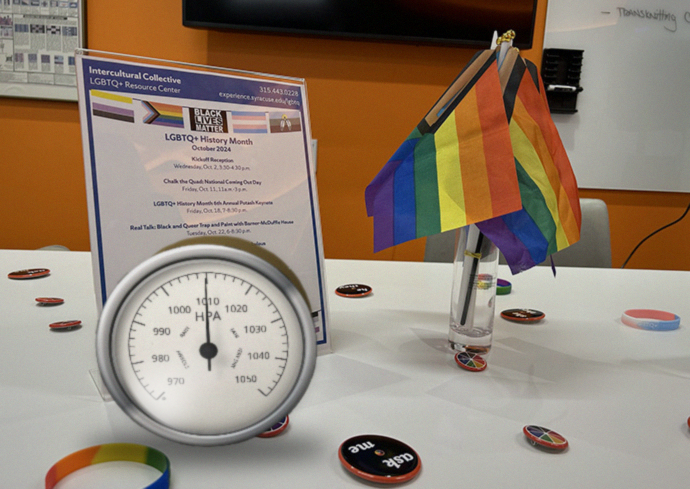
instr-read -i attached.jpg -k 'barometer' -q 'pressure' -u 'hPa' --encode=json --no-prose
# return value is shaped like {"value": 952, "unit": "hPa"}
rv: {"value": 1010, "unit": "hPa"}
